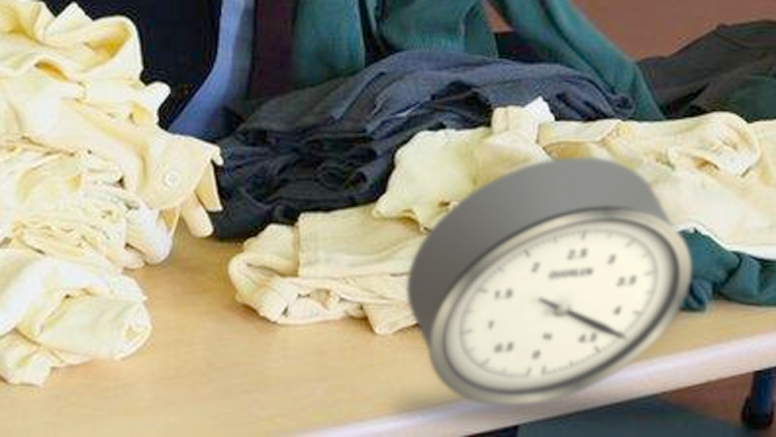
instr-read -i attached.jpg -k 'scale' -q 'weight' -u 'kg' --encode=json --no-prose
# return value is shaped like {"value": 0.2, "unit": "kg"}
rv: {"value": 4.25, "unit": "kg"}
